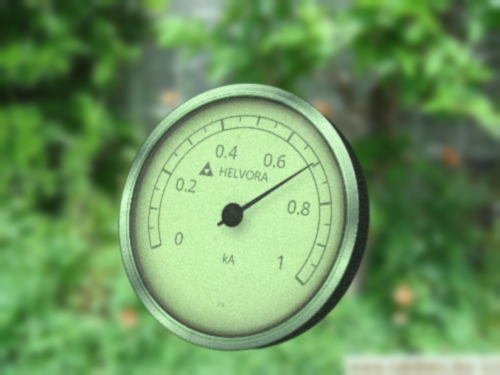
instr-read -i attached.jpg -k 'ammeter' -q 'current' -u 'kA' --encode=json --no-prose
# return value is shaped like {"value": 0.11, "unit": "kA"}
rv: {"value": 0.7, "unit": "kA"}
